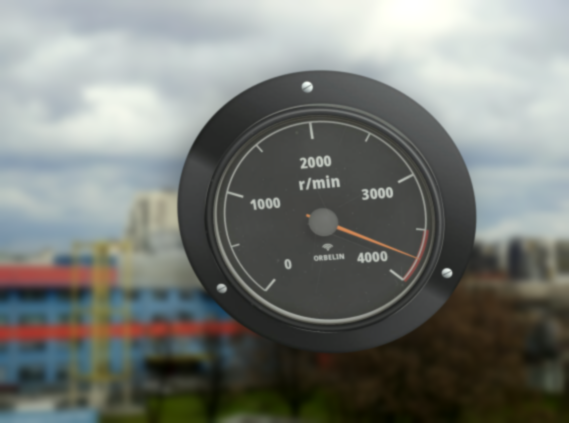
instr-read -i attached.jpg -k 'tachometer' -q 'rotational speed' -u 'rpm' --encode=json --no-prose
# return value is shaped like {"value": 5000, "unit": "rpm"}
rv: {"value": 3750, "unit": "rpm"}
